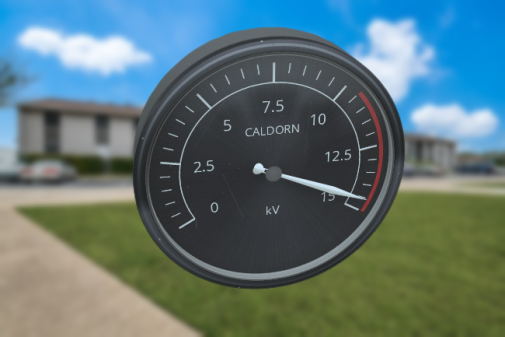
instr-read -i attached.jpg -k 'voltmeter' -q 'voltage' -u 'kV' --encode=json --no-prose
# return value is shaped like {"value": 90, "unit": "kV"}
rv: {"value": 14.5, "unit": "kV"}
